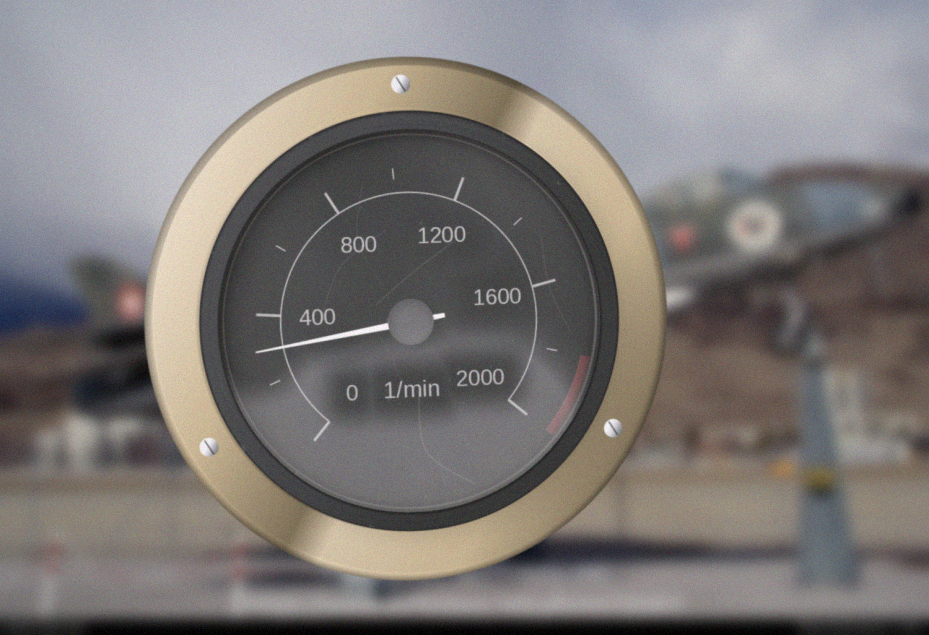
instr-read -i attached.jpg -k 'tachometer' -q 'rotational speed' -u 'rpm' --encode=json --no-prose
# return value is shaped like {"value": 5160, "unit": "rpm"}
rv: {"value": 300, "unit": "rpm"}
